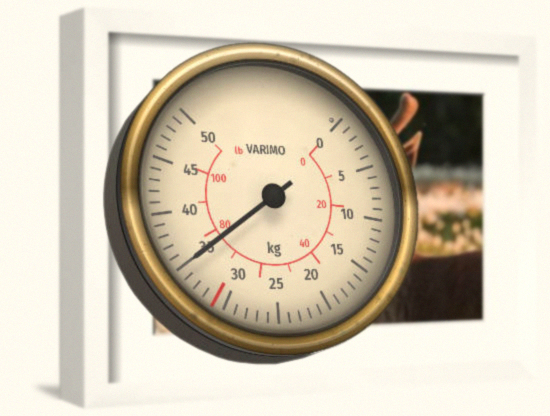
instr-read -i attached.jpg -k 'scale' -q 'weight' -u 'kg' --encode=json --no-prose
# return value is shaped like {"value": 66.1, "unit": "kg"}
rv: {"value": 35, "unit": "kg"}
